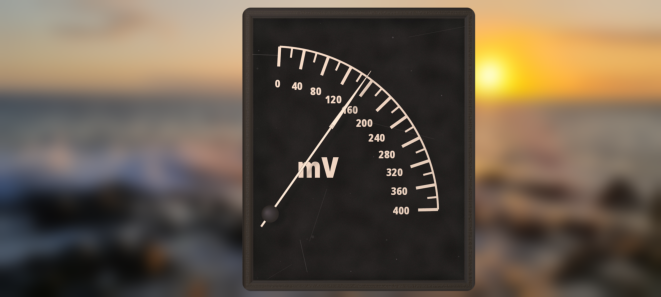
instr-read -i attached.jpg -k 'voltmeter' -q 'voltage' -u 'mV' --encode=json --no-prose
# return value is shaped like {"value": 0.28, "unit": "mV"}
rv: {"value": 150, "unit": "mV"}
